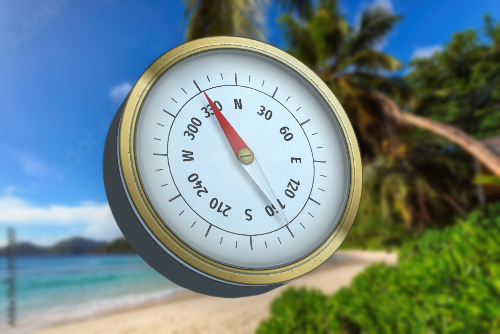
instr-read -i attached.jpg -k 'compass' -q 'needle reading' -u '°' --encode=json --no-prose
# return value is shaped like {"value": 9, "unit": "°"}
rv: {"value": 330, "unit": "°"}
